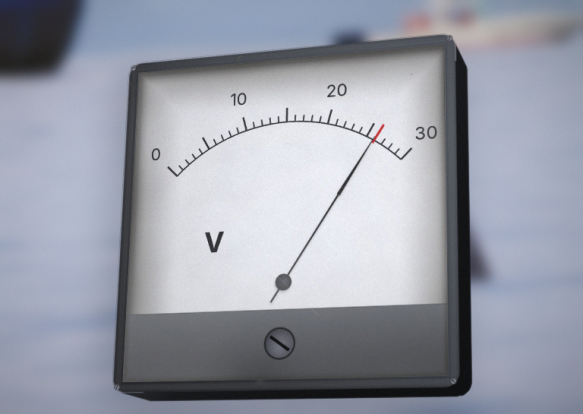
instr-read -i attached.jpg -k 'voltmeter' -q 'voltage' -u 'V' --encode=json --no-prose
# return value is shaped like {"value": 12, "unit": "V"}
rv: {"value": 26, "unit": "V"}
